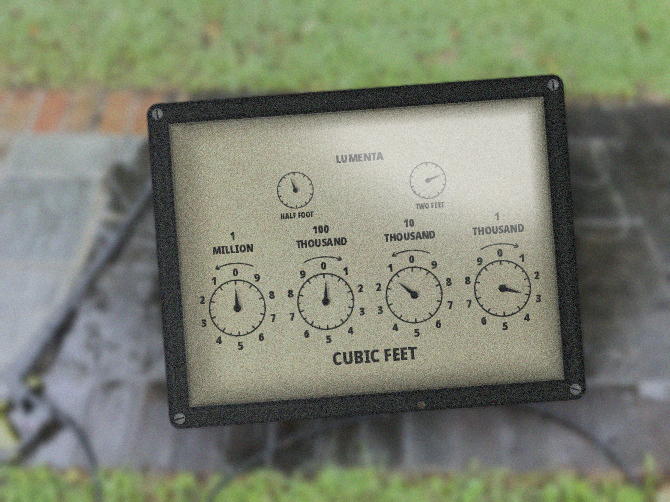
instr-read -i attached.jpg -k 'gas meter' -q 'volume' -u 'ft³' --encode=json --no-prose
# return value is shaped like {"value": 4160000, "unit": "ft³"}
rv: {"value": 1300, "unit": "ft³"}
